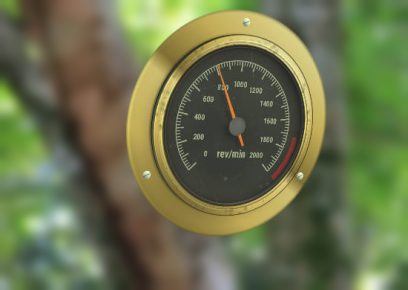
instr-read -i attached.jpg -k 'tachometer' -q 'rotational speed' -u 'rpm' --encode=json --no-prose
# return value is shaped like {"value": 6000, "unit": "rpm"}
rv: {"value": 800, "unit": "rpm"}
